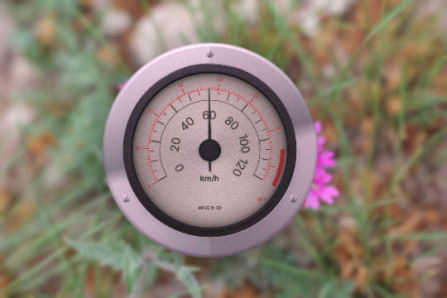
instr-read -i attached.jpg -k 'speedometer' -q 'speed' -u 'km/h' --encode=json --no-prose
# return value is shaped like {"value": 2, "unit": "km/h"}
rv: {"value": 60, "unit": "km/h"}
